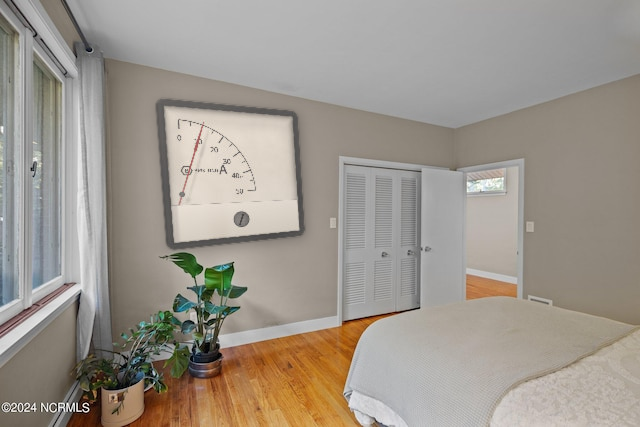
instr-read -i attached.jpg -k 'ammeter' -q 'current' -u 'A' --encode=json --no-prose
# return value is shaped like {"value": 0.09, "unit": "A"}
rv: {"value": 10, "unit": "A"}
